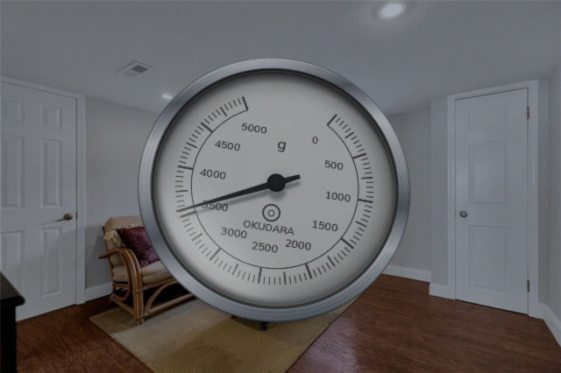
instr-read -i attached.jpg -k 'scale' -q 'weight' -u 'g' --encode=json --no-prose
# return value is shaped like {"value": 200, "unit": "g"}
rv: {"value": 3550, "unit": "g"}
